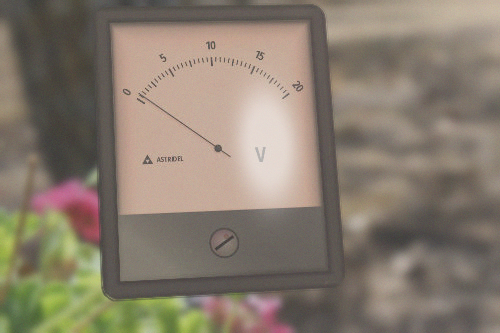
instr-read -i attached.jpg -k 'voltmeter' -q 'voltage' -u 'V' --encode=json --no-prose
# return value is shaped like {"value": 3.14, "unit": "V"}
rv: {"value": 0.5, "unit": "V"}
